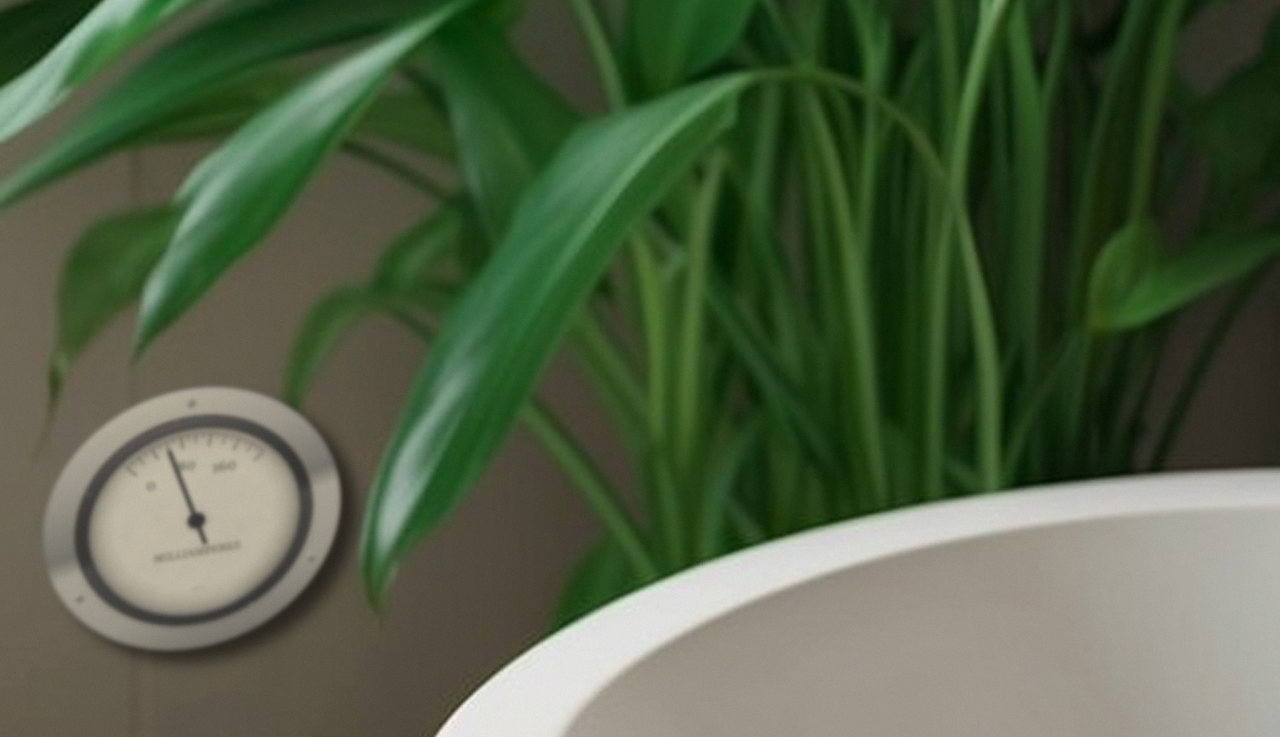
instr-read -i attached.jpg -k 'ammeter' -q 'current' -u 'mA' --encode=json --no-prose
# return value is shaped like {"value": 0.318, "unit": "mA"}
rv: {"value": 60, "unit": "mA"}
